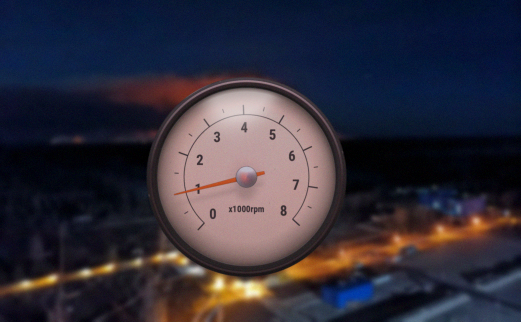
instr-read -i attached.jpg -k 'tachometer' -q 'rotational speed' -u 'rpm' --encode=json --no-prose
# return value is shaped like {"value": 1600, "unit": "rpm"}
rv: {"value": 1000, "unit": "rpm"}
